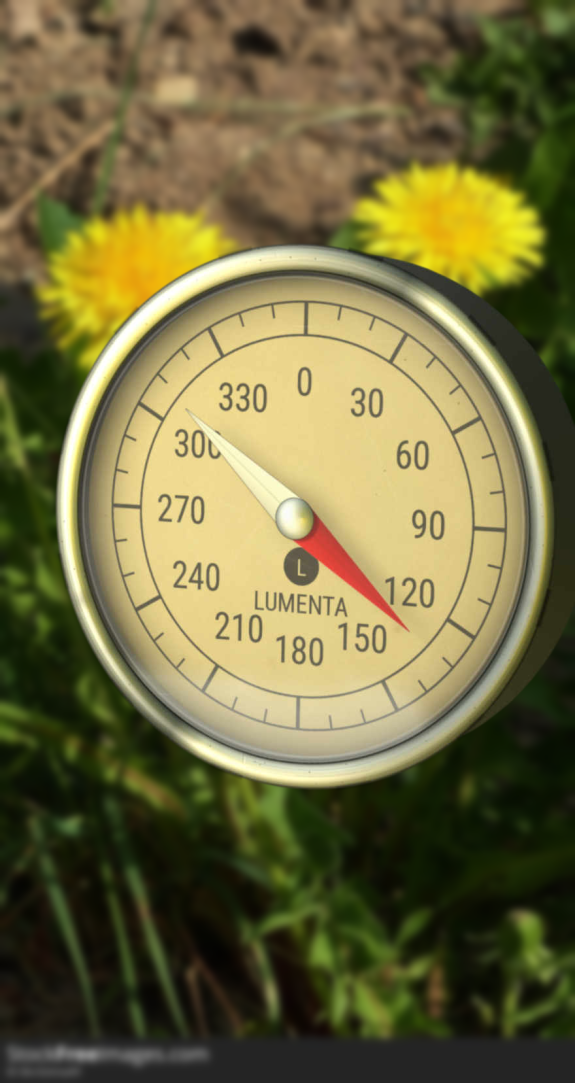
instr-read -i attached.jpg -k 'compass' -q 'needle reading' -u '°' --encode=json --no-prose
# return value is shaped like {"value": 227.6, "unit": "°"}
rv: {"value": 130, "unit": "°"}
